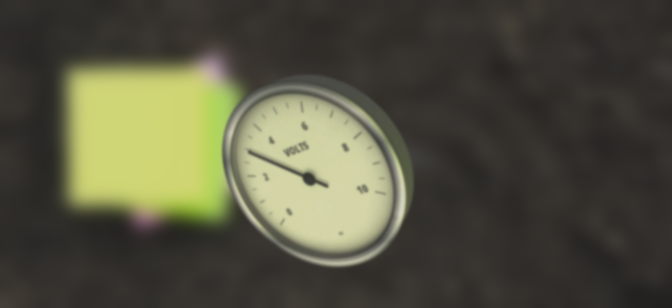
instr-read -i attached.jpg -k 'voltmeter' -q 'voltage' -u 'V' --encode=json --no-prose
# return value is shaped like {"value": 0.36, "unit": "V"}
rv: {"value": 3, "unit": "V"}
